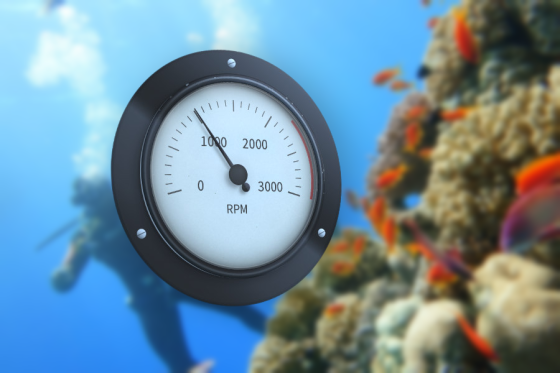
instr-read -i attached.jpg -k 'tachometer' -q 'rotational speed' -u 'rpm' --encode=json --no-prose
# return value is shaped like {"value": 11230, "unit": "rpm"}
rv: {"value": 1000, "unit": "rpm"}
